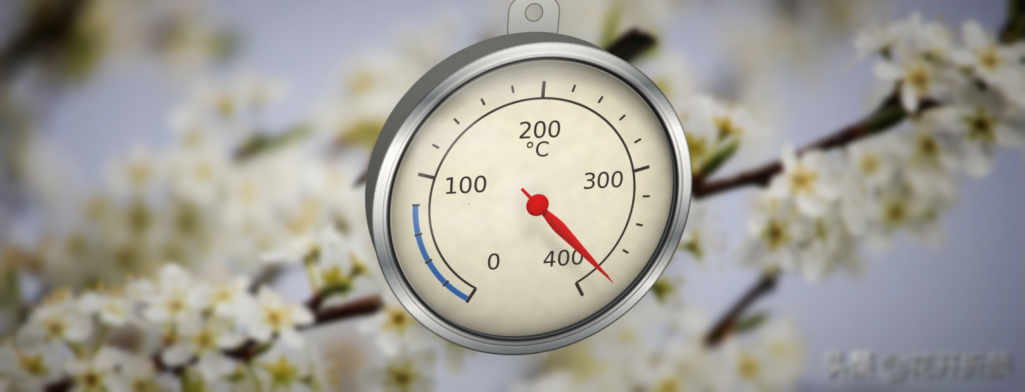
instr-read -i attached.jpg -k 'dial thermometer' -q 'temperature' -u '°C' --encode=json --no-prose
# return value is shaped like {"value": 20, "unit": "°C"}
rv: {"value": 380, "unit": "°C"}
